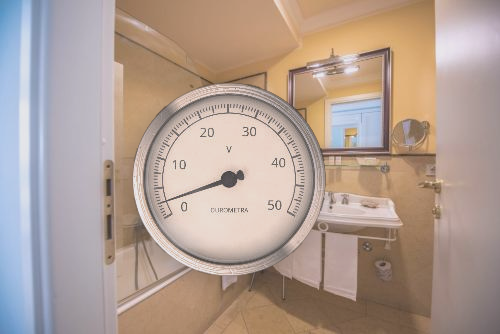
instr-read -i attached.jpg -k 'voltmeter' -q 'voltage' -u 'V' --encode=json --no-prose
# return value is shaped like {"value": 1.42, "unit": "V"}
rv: {"value": 2.5, "unit": "V"}
